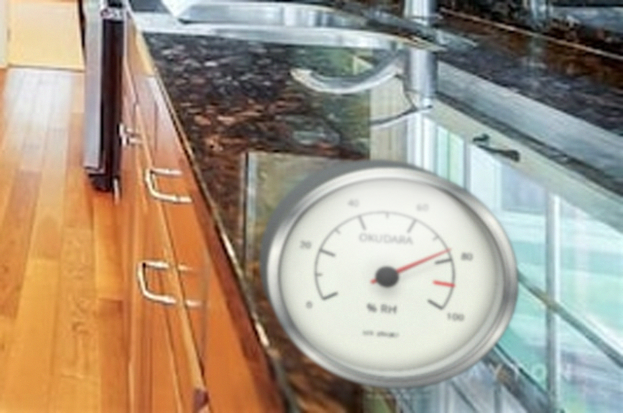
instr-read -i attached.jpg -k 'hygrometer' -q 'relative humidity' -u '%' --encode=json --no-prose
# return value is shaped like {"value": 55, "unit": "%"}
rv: {"value": 75, "unit": "%"}
